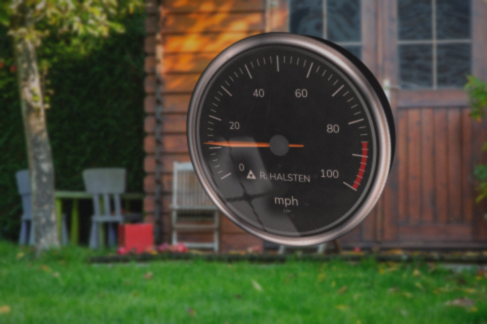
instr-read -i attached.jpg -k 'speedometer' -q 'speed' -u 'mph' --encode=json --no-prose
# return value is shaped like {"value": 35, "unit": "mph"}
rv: {"value": 12, "unit": "mph"}
